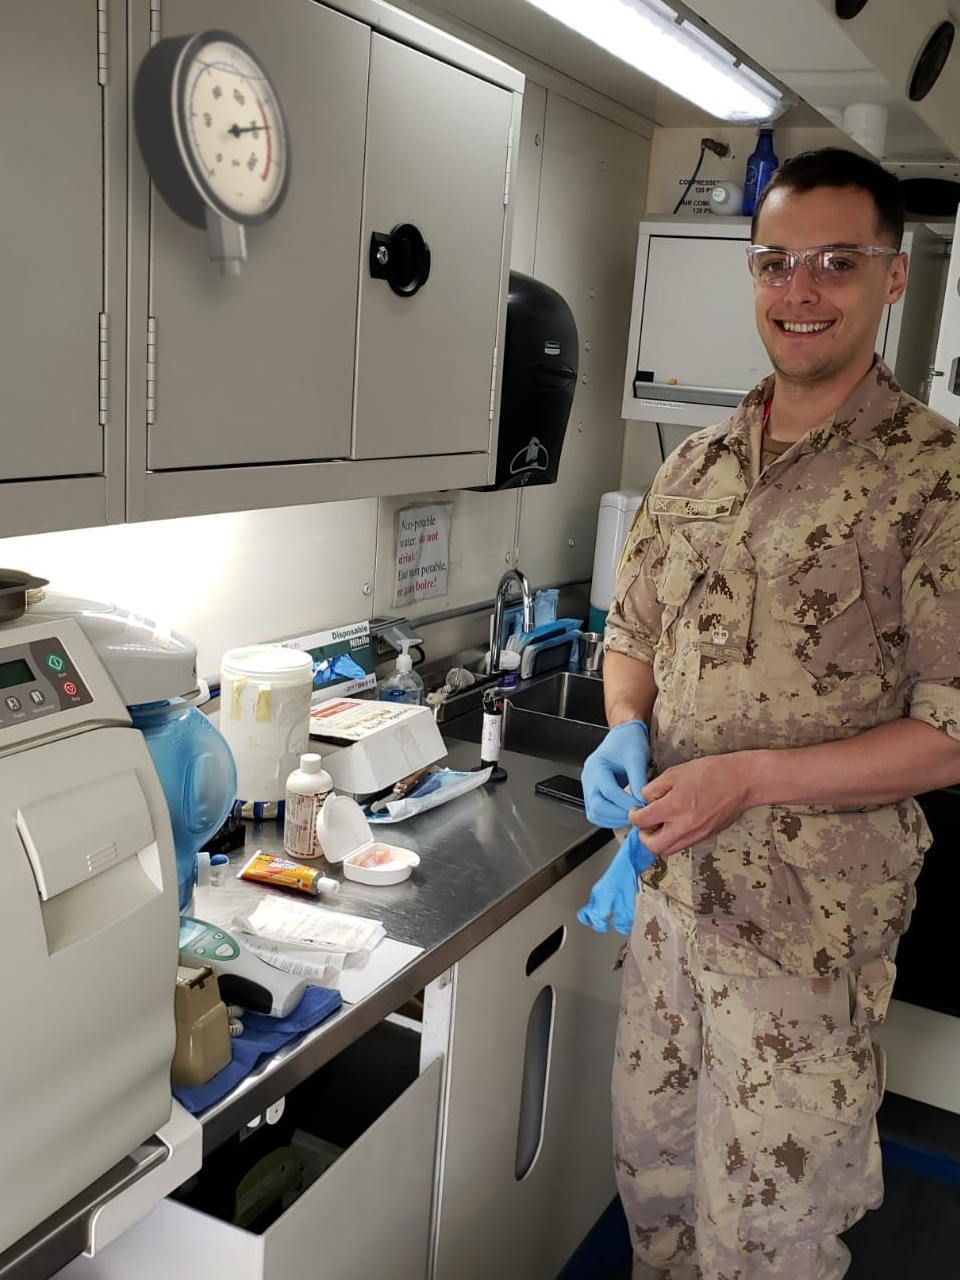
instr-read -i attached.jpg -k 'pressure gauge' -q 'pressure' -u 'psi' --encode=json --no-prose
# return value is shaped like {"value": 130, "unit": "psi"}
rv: {"value": 160, "unit": "psi"}
